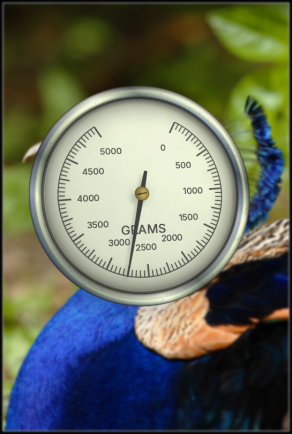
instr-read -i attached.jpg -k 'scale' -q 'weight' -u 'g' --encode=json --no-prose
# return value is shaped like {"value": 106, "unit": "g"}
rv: {"value": 2750, "unit": "g"}
